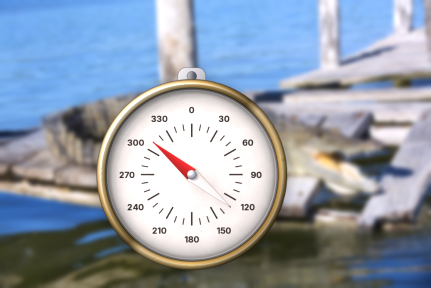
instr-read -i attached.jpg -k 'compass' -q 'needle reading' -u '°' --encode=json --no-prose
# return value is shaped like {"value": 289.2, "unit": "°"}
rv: {"value": 310, "unit": "°"}
